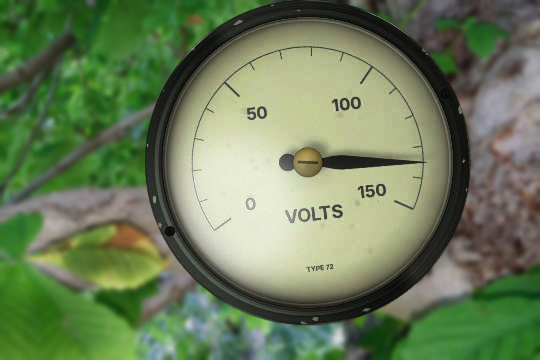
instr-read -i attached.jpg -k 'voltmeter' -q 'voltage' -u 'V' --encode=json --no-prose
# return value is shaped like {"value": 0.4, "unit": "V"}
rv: {"value": 135, "unit": "V"}
